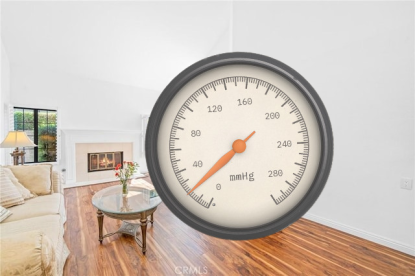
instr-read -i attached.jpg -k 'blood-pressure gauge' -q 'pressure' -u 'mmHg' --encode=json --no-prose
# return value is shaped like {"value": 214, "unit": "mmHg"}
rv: {"value": 20, "unit": "mmHg"}
